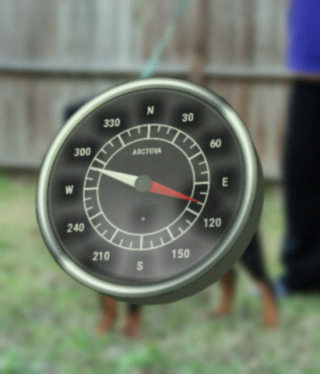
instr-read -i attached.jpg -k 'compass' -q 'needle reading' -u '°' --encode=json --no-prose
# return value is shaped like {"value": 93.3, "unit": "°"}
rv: {"value": 110, "unit": "°"}
